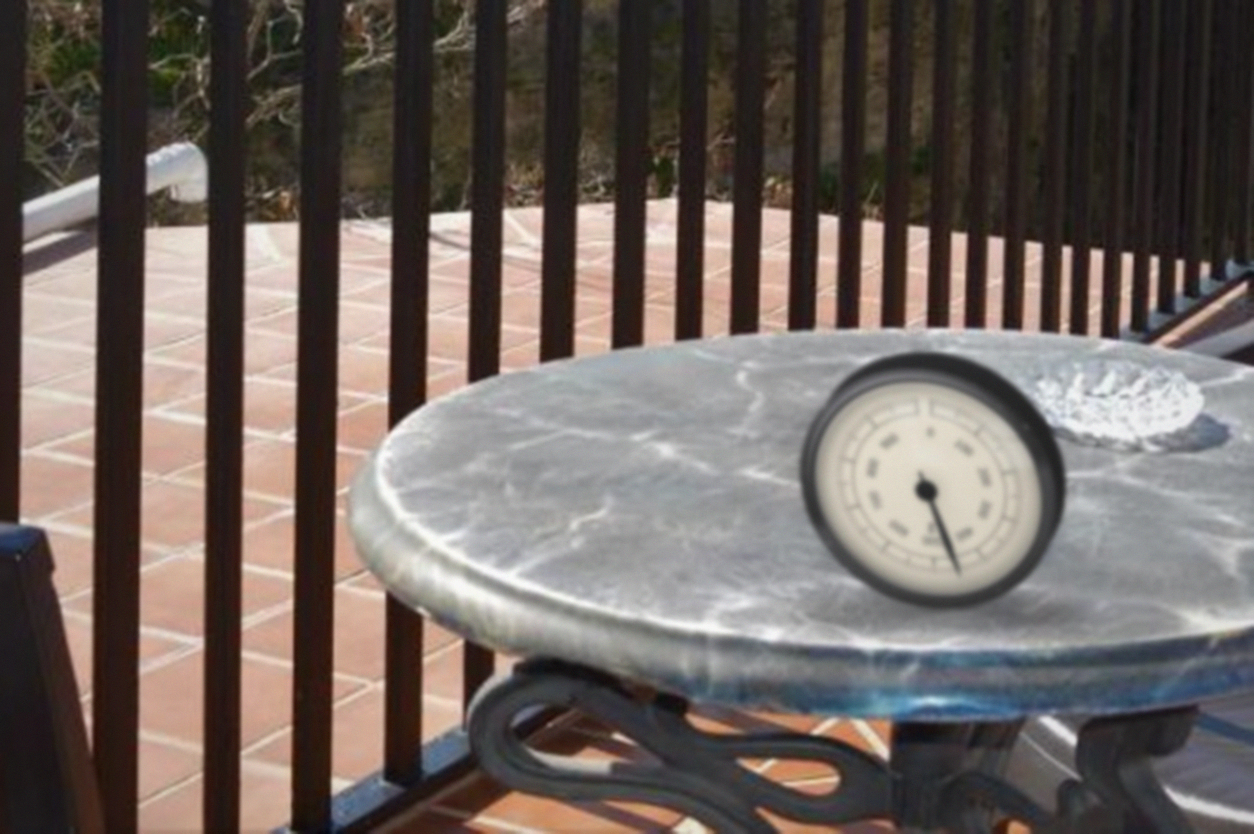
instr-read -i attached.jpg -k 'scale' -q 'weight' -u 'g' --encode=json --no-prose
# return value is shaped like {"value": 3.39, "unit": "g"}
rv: {"value": 450, "unit": "g"}
